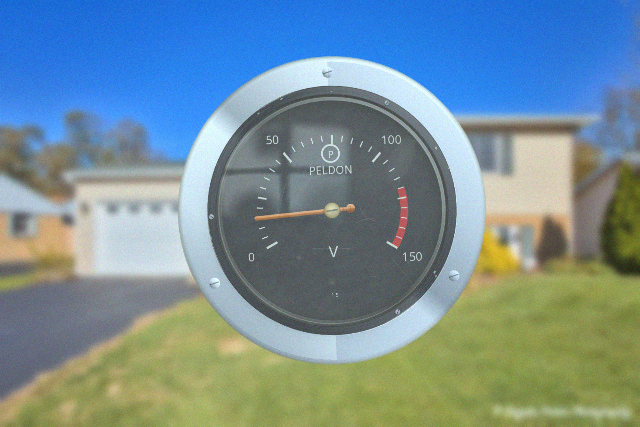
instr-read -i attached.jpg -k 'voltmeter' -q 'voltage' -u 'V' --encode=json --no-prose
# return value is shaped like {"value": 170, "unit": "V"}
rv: {"value": 15, "unit": "V"}
